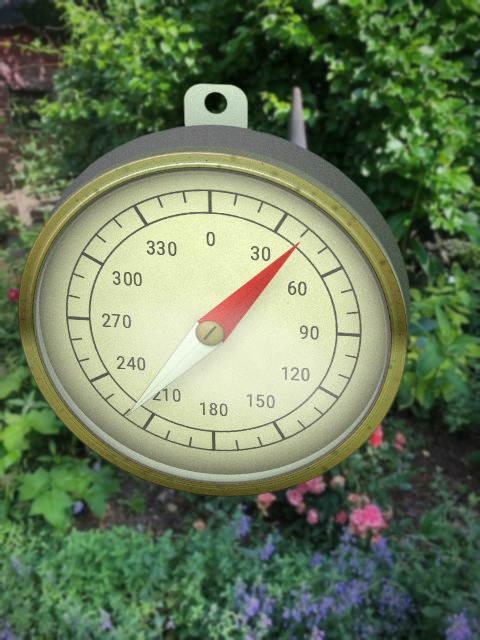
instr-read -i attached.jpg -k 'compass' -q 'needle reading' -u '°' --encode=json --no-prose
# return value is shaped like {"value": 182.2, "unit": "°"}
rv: {"value": 40, "unit": "°"}
